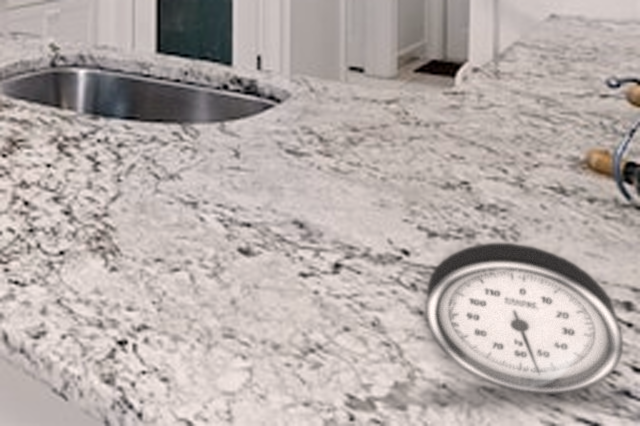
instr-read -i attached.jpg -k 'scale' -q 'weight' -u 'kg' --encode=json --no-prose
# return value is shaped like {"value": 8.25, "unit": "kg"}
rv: {"value": 55, "unit": "kg"}
